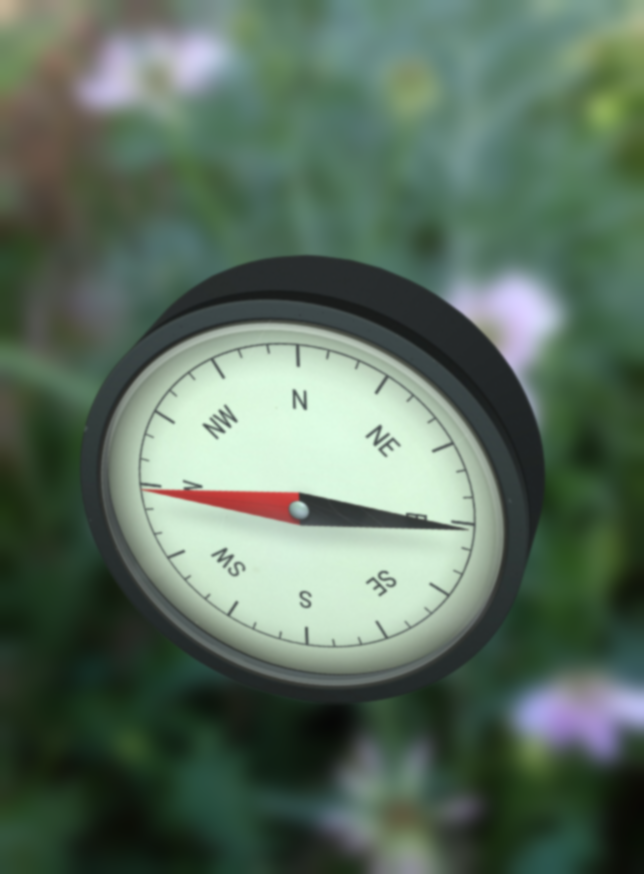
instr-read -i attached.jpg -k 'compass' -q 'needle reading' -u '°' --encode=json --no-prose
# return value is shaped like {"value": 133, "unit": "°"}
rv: {"value": 270, "unit": "°"}
